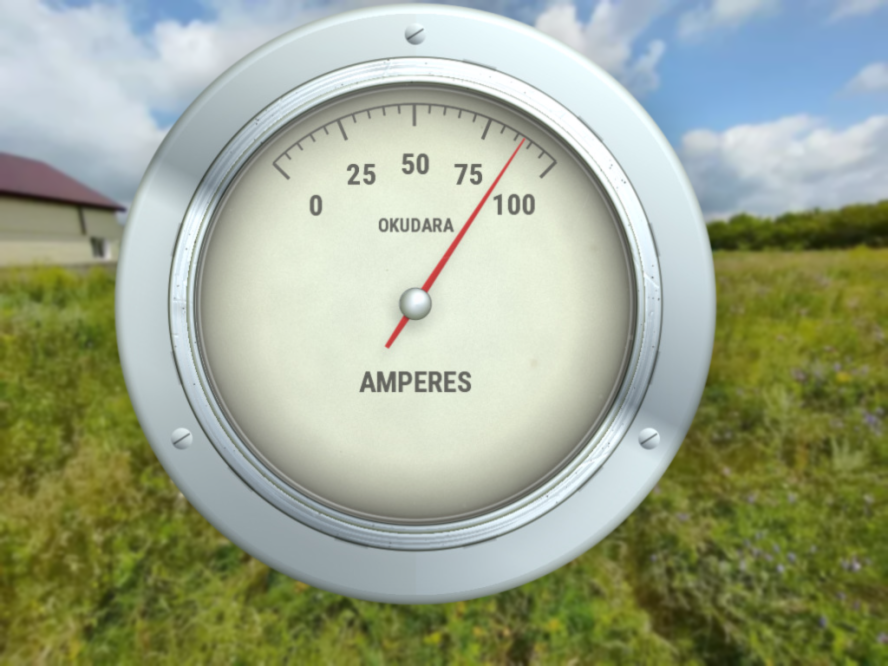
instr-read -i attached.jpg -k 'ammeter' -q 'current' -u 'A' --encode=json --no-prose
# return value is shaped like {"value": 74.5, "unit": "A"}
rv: {"value": 87.5, "unit": "A"}
